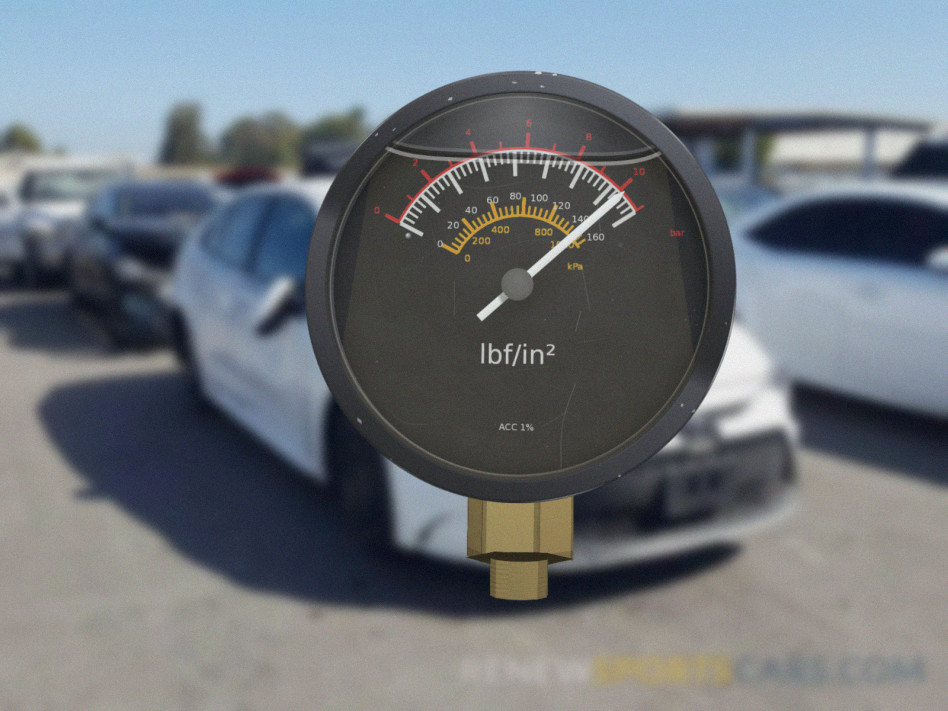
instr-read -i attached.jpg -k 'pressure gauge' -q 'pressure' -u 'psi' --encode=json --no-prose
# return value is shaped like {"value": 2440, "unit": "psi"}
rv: {"value": 148, "unit": "psi"}
